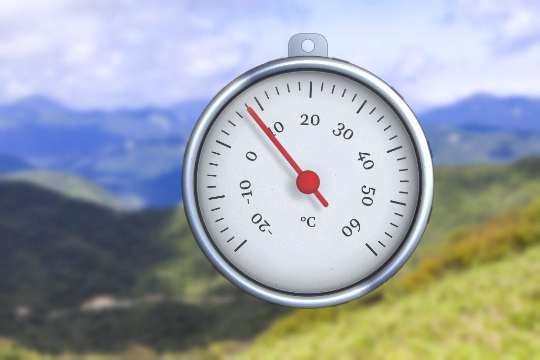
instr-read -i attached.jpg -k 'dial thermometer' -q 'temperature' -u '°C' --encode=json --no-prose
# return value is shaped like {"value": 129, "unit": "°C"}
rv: {"value": 8, "unit": "°C"}
